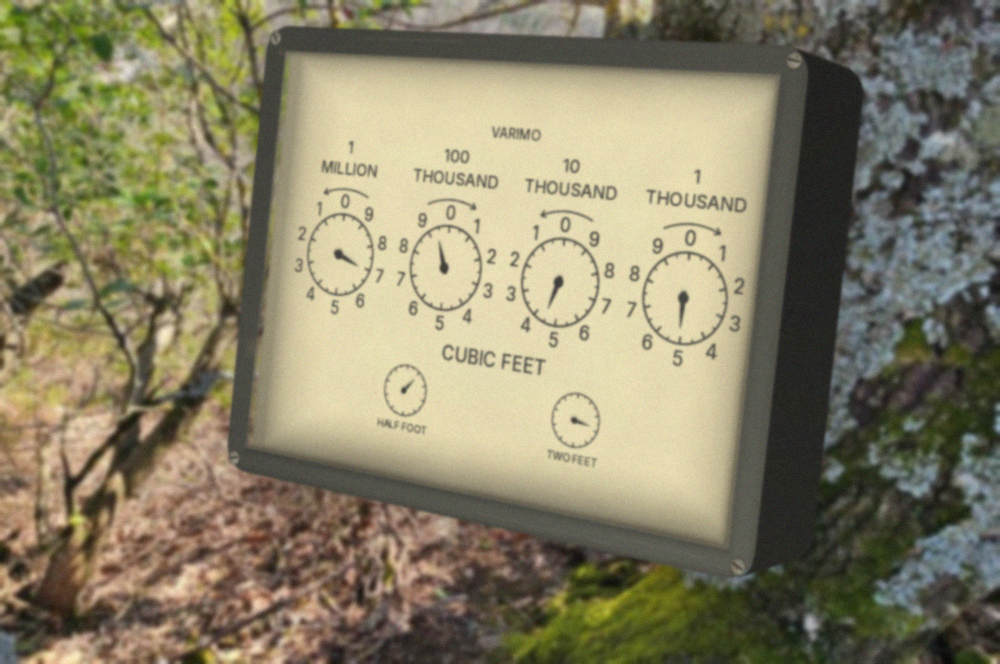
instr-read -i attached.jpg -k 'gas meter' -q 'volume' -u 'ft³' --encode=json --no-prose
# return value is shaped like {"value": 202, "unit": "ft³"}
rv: {"value": 694500, "unit": "ft³"}
